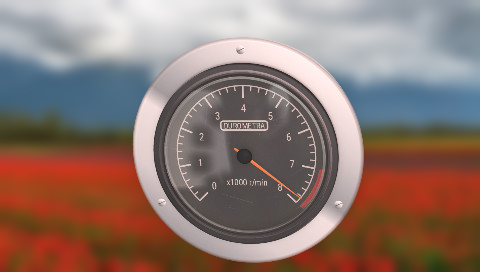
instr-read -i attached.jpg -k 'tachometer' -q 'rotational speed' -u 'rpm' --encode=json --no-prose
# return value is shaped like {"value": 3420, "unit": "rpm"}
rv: {"value": 7800, "unit": "rpm"}
